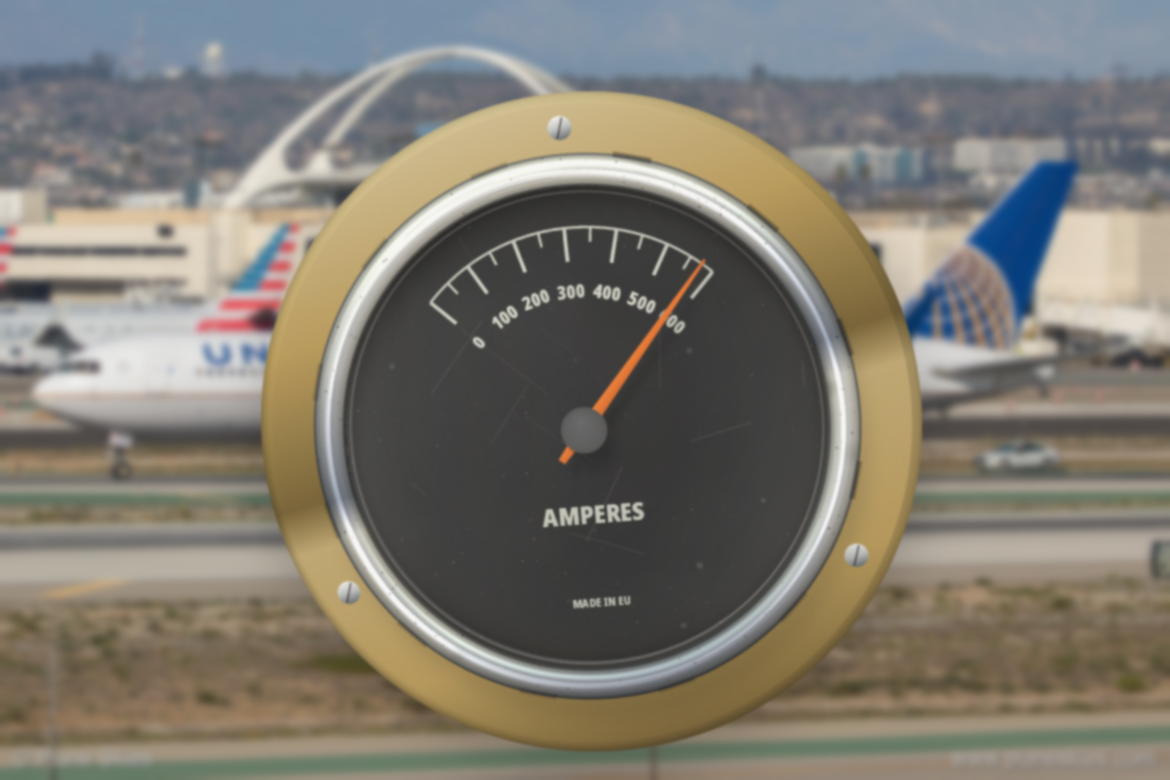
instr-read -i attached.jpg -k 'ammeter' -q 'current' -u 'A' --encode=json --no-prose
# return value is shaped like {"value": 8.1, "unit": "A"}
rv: {"value": 575, "unit": "A"}
